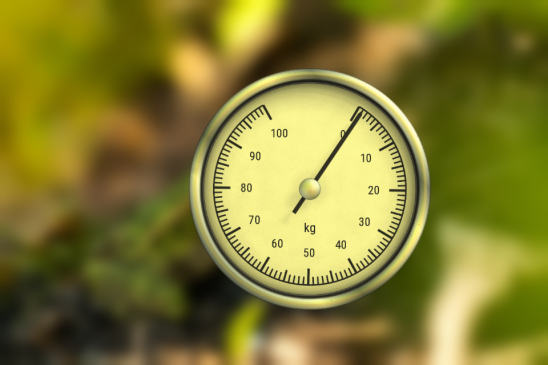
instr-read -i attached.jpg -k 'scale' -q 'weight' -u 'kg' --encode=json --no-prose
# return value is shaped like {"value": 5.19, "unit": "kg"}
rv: {"value": 1, "unit": "kg"}
